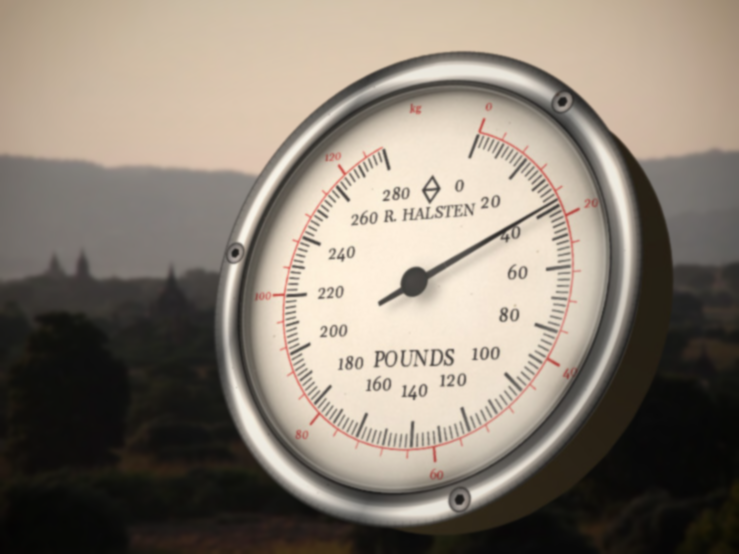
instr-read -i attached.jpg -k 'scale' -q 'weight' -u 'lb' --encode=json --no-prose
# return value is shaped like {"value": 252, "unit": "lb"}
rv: {"value": 40, "unit": "lb"}
